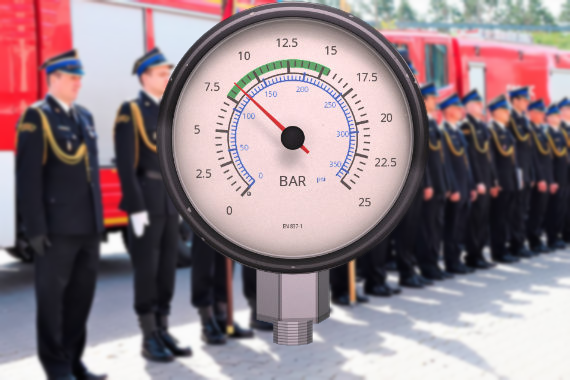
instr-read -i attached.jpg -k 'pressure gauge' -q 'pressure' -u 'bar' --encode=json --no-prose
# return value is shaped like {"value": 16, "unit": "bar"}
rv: {"value": 8.5, "unit": "bar"}
